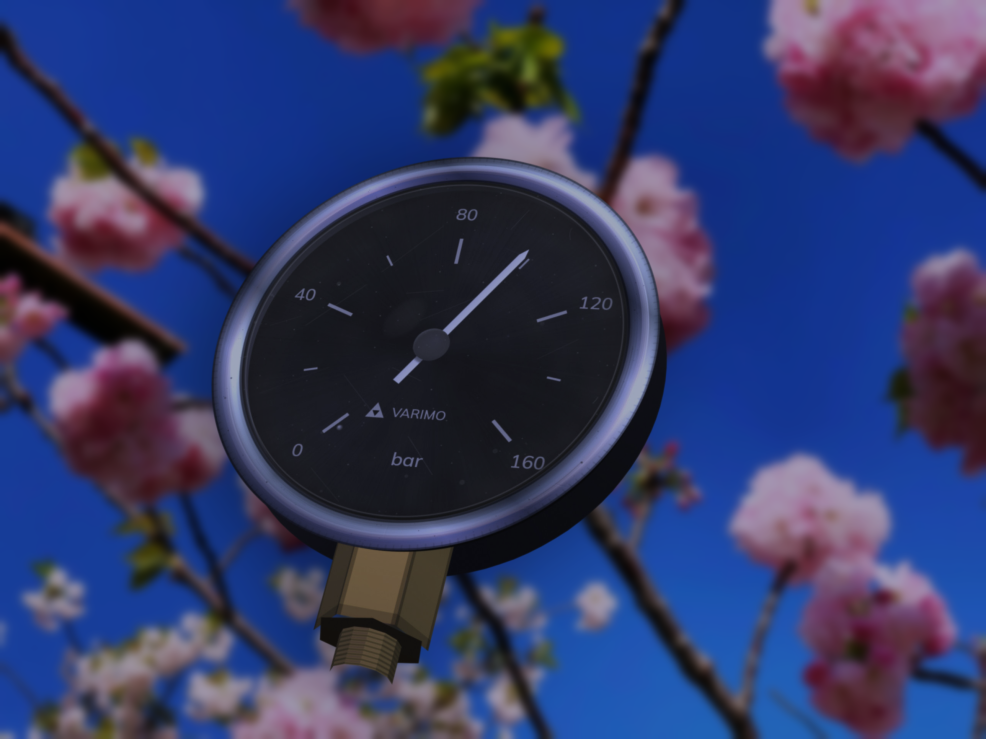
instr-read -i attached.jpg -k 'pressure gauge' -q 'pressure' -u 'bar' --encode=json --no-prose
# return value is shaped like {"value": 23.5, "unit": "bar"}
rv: {"value": 100, "unit": "bar"}
